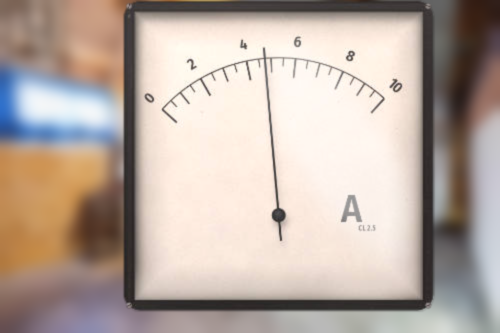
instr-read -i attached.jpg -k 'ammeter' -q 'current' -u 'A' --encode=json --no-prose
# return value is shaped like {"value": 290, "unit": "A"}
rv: {"value": 4.75, "unit": "A"}
